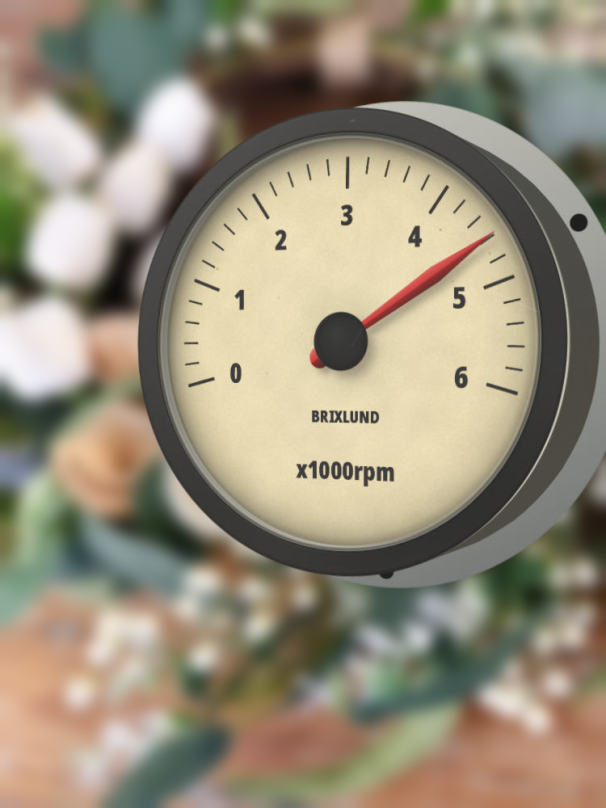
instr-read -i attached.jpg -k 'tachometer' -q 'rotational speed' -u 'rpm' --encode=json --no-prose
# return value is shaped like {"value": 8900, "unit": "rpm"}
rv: {"value": 4600, "unit": "rpm"}
